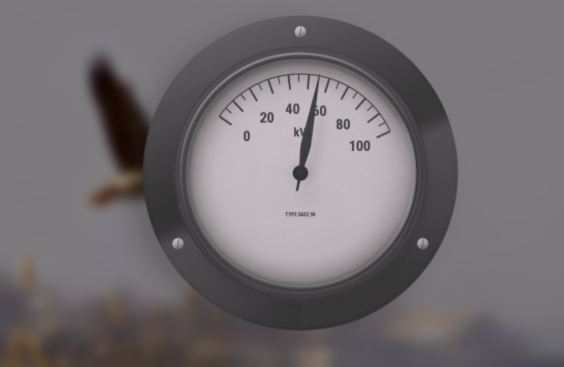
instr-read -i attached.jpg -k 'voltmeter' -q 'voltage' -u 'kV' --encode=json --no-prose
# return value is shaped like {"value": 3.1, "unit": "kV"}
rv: {"value": 55, "unit": "kV"}
